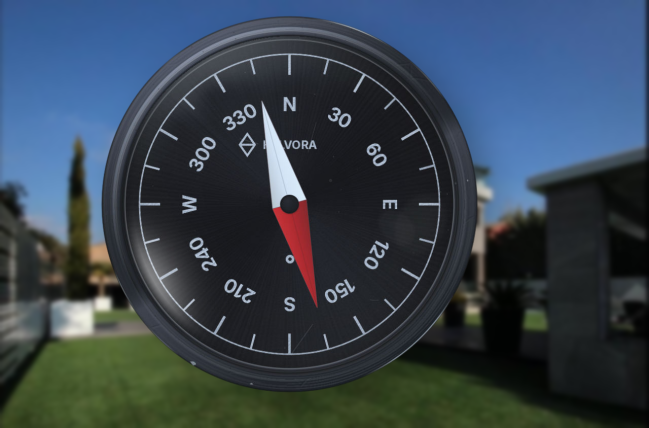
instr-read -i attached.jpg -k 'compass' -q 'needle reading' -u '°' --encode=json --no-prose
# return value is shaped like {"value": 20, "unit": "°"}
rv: {"value": 165, "unit": "°"}
